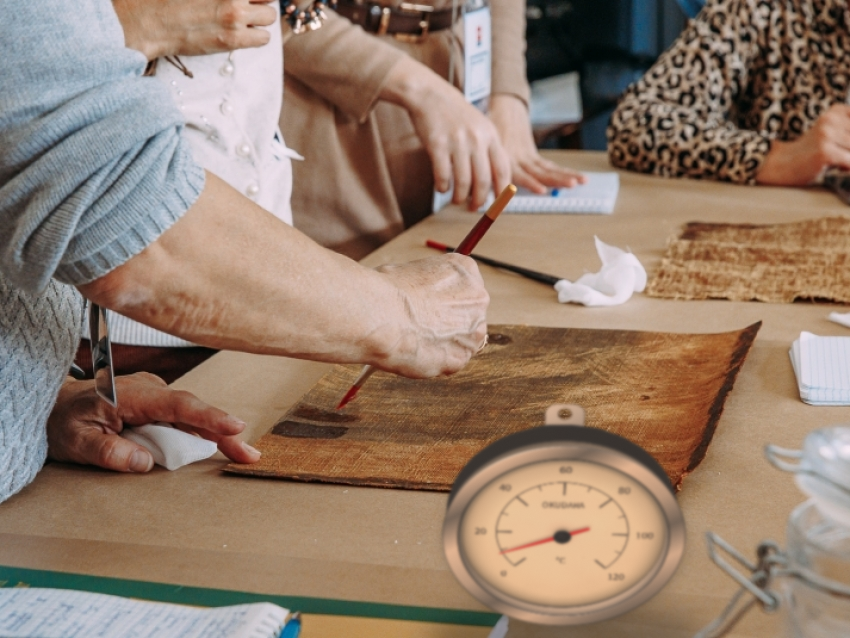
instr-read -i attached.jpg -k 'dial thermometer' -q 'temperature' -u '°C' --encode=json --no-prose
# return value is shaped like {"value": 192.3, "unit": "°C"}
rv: {"value": 10, "unit": "°C"}
